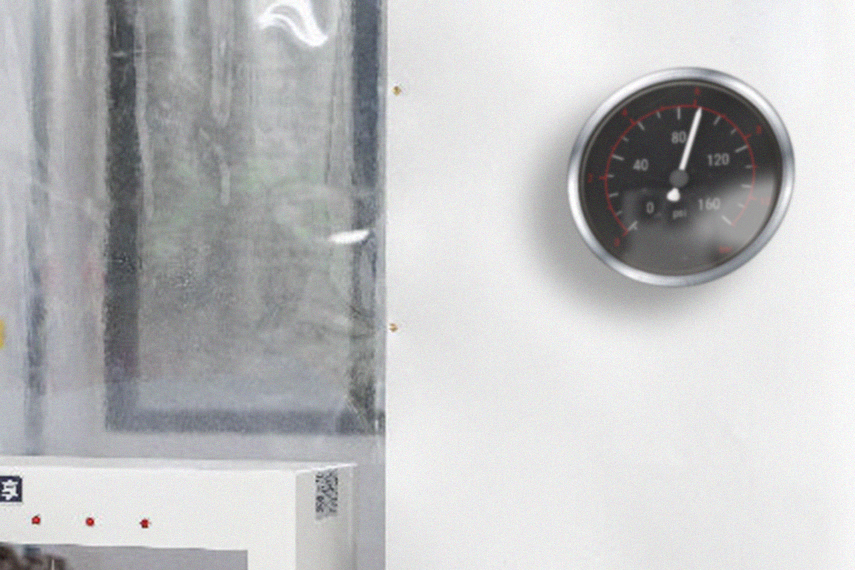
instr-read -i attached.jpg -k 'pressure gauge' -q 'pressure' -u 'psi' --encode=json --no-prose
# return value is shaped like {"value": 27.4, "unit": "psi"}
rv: {"value": 90, "unit": "psi"}
